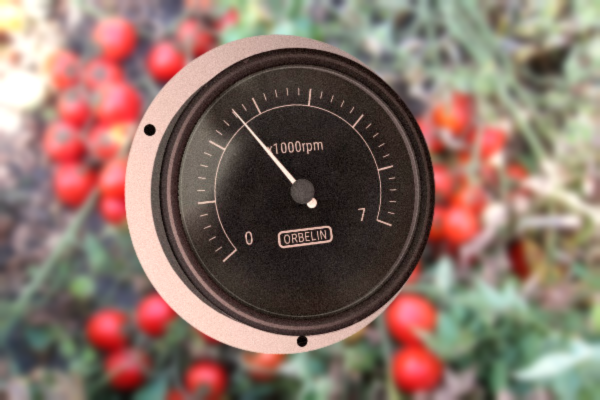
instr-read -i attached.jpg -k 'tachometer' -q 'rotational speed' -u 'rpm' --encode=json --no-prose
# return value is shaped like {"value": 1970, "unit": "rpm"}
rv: {"value": 2600, "unit": "rpm"}
